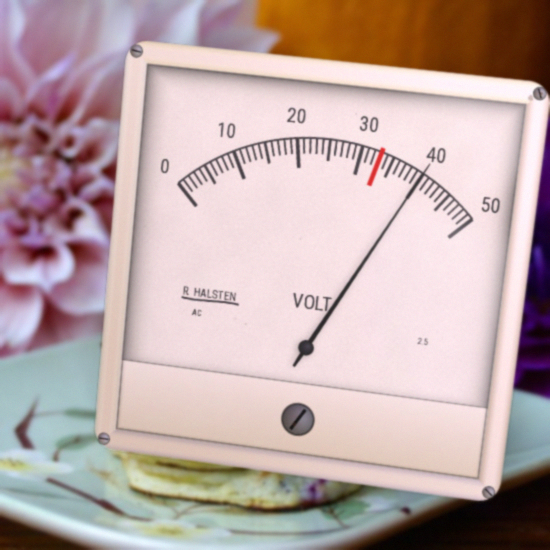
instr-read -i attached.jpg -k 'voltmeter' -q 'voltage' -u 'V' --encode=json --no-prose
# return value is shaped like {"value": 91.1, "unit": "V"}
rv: {"value": 40, "unit": "V"}
